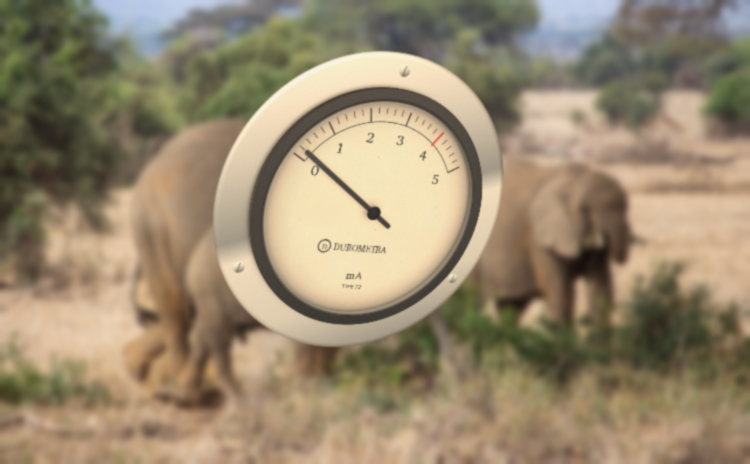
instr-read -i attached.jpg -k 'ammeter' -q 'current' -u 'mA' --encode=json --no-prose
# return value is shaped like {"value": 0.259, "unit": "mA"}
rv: {"value": 0.2, "unit": "mA"}
